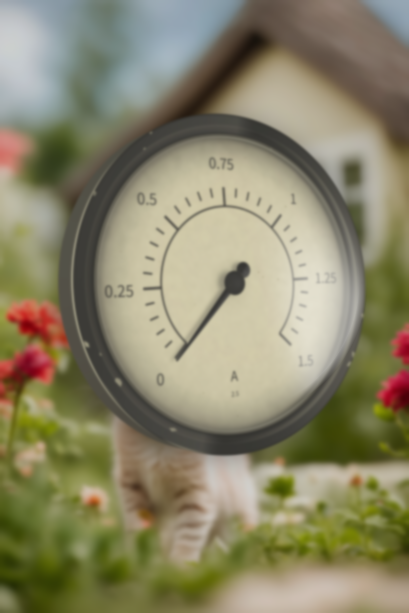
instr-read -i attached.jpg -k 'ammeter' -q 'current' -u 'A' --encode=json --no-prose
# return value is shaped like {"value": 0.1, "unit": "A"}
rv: {"value": 0, "unit": "A"}
